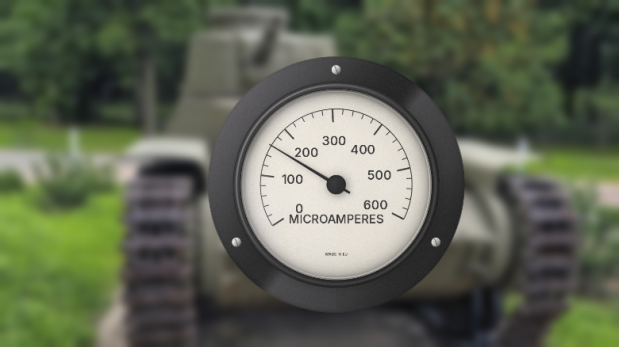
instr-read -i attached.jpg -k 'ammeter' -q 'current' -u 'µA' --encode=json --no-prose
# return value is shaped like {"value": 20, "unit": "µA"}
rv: {"value": 160, "unit": "µA"}
